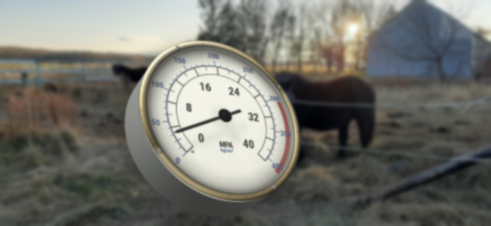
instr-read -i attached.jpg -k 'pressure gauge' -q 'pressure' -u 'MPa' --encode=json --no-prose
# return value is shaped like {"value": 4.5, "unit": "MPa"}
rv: {"value": 3, "unit": "MPa"}
